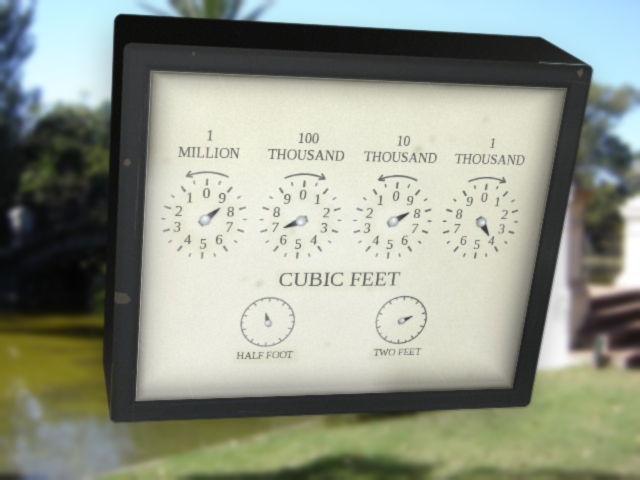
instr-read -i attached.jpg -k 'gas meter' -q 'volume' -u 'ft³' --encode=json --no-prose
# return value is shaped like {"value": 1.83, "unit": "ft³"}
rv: {"value": 868400, "unit": "ft³"}
